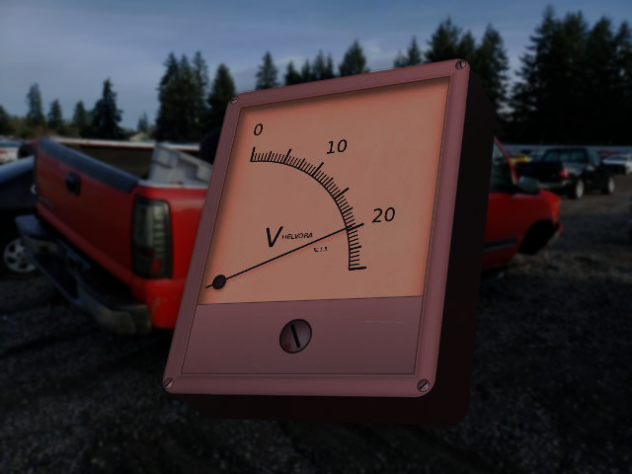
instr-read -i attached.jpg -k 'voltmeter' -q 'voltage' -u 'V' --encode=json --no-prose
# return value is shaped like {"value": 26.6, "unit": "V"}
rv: {"value": 20, "unit": "V"}
